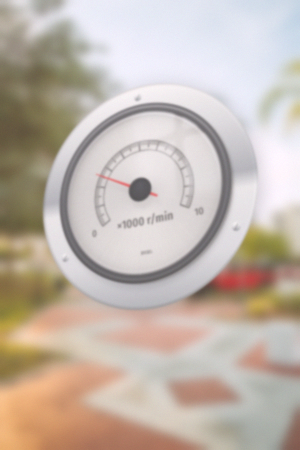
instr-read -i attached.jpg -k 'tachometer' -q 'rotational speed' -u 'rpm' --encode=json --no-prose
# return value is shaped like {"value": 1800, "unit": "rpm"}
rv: {"value": 2500, "unit": "rpm"}
